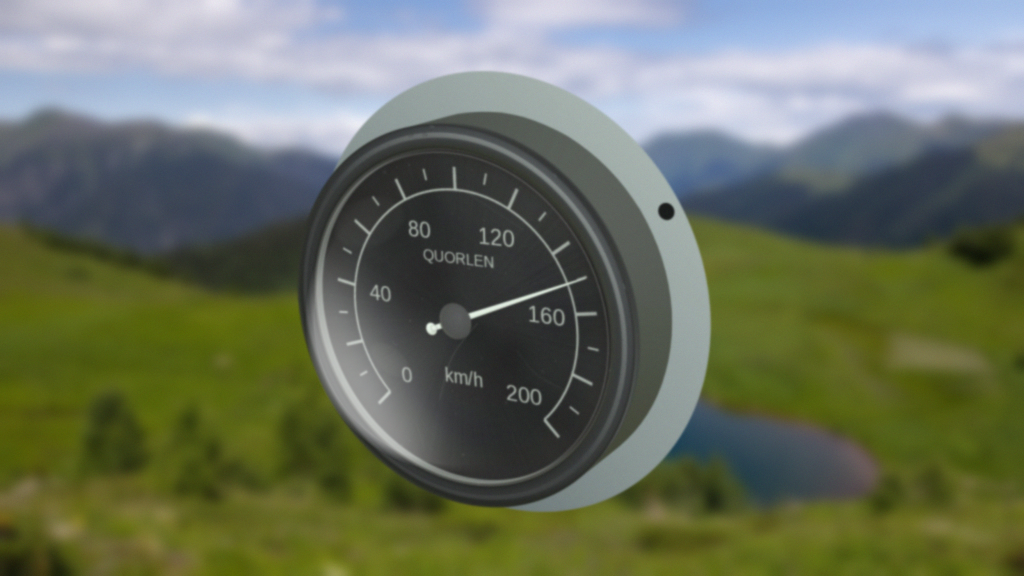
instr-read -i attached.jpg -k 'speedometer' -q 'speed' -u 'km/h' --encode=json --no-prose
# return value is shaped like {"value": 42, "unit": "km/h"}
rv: {"value": 150, "unit": "km/h"}
